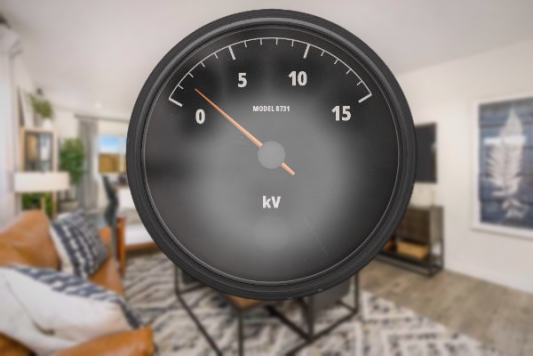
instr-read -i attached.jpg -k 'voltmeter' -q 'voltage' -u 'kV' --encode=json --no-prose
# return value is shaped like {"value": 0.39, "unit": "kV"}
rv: {"value": 1.5, "unit": "kV"}
